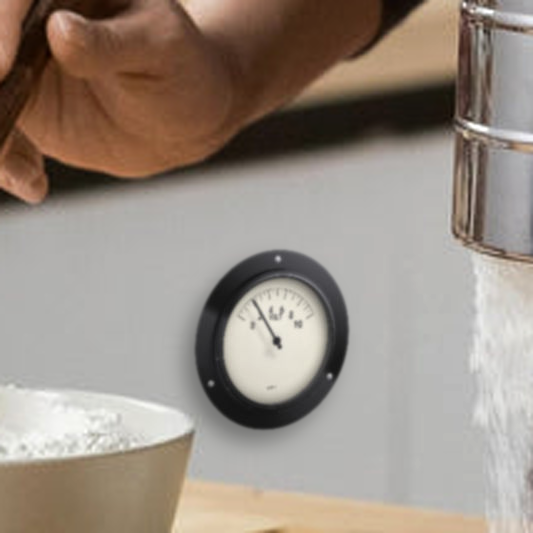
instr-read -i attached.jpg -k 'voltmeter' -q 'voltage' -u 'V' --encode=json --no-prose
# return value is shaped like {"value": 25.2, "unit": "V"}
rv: {"value": 2, "unit": "V"}
